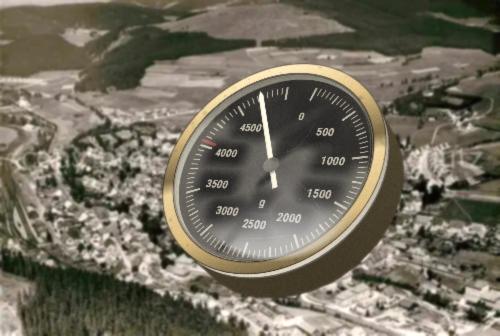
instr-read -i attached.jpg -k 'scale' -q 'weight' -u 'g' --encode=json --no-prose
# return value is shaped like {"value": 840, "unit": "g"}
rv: {"value": 4750, "unit": "g"}
